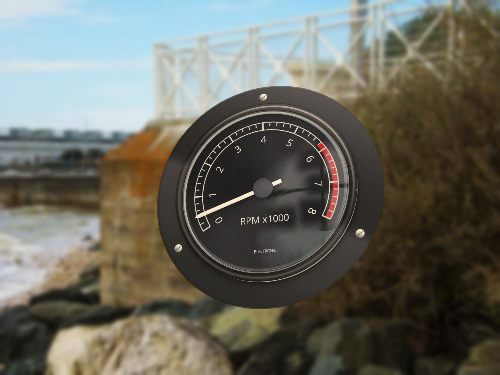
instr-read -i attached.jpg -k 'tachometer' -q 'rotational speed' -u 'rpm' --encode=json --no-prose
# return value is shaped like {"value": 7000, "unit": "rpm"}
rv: {"value": 400, "unit": "rpm"}
